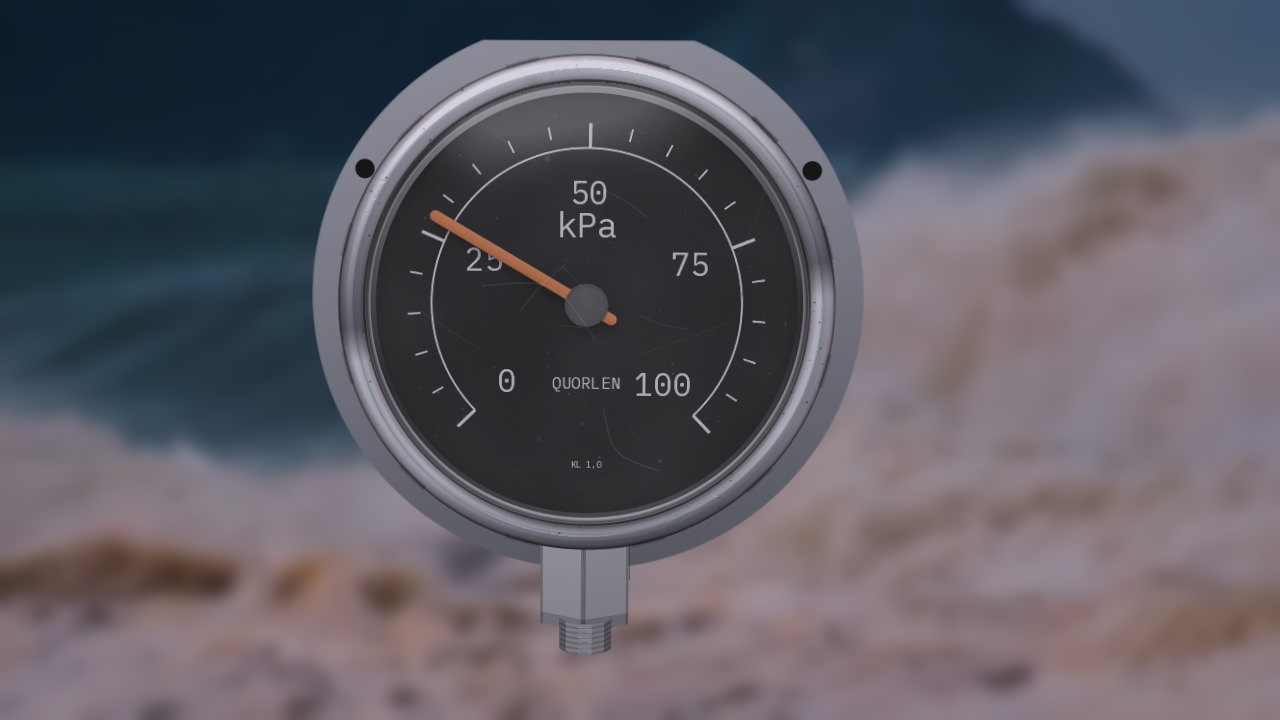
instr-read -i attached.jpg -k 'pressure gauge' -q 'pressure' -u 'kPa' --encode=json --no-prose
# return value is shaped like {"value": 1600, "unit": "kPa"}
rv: {"value": 27.5, "unit": "kPa"}
